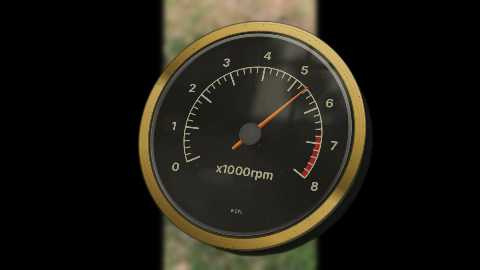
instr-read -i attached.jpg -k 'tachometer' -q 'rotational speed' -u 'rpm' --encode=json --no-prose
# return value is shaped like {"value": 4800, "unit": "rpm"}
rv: {"value": 5400, "unit": "rpm"}
